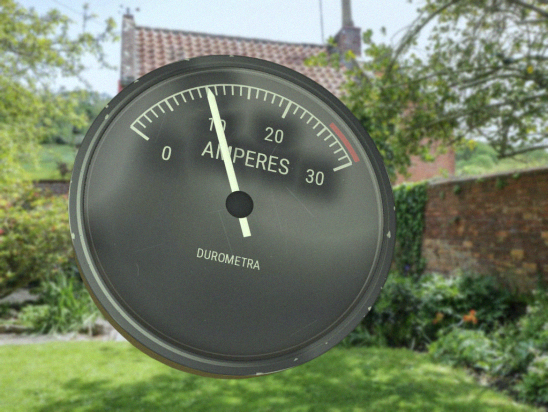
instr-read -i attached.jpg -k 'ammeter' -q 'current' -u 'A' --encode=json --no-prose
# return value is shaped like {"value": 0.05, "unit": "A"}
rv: {"value": 10, "unit": "A"}
